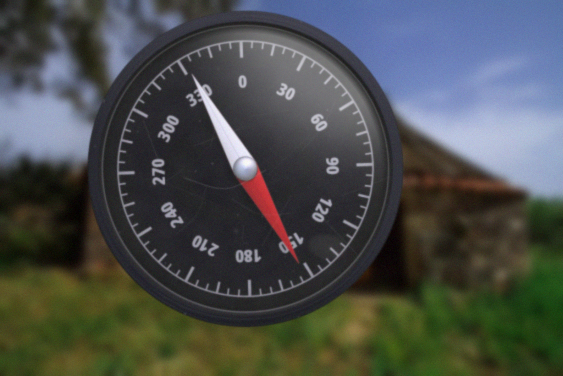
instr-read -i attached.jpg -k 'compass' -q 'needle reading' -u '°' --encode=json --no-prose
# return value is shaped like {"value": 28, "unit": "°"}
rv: {"value": 152.5, "unit": "°"}
